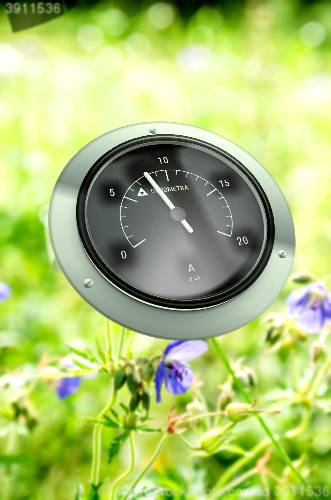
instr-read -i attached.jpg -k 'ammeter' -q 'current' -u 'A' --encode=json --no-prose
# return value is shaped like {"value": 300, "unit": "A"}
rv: {"value": 8, "unit": "A"}
